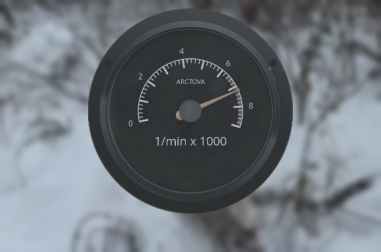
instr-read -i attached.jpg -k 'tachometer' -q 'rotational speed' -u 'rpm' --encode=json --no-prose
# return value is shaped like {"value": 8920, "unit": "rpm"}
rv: {"value": 7200, "unit": "rpm"}
